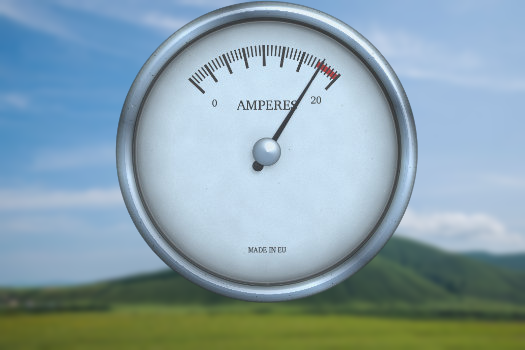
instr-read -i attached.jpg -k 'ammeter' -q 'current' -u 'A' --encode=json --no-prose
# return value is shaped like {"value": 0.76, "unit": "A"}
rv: {"value": 17.5, "unit": "A"}
